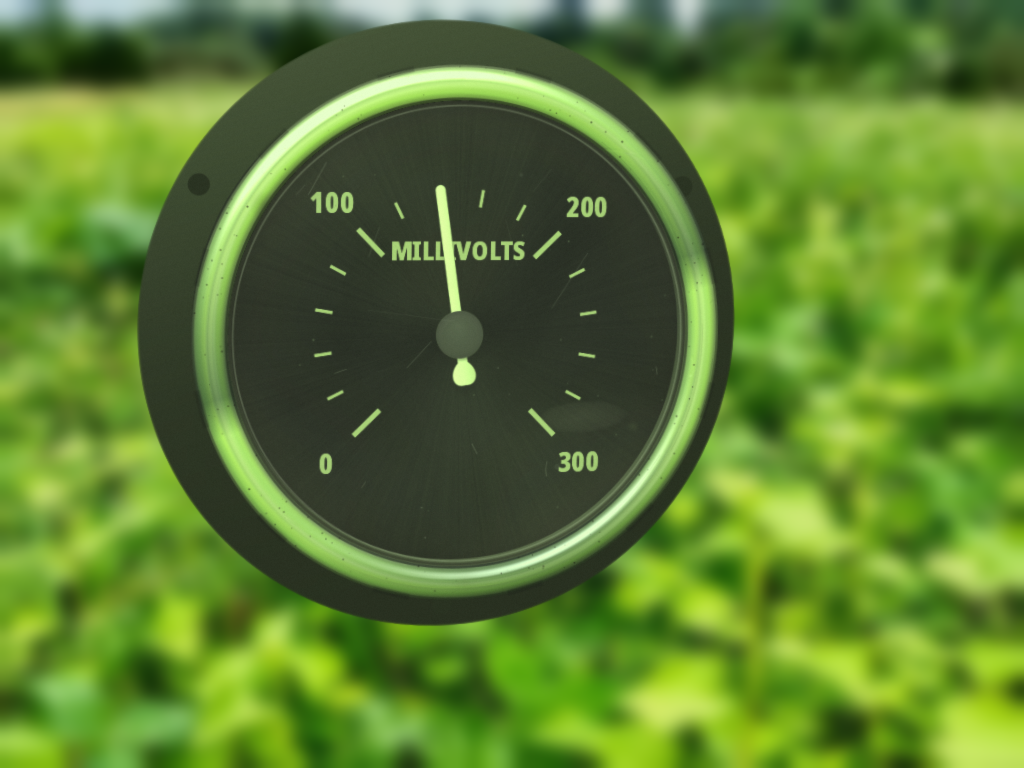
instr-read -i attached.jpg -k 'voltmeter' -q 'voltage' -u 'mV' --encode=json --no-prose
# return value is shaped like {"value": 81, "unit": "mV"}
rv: {"value": 140, "unit": "mV"}
